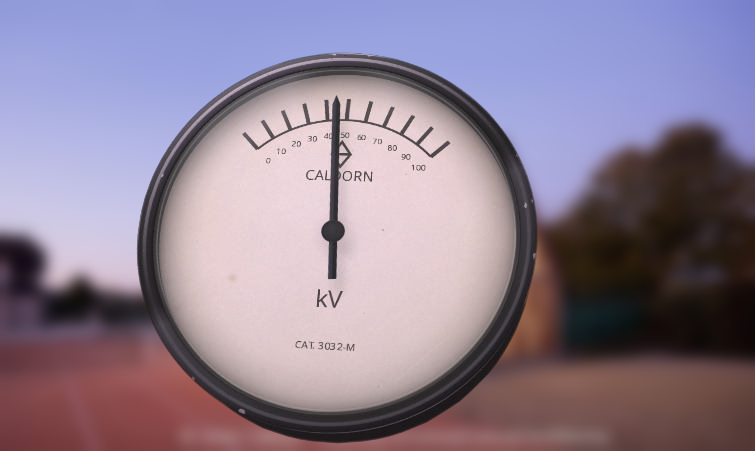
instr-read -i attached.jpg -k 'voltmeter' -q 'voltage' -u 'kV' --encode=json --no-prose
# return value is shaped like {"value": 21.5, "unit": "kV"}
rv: {"value": 45, "unit": "kV"}
